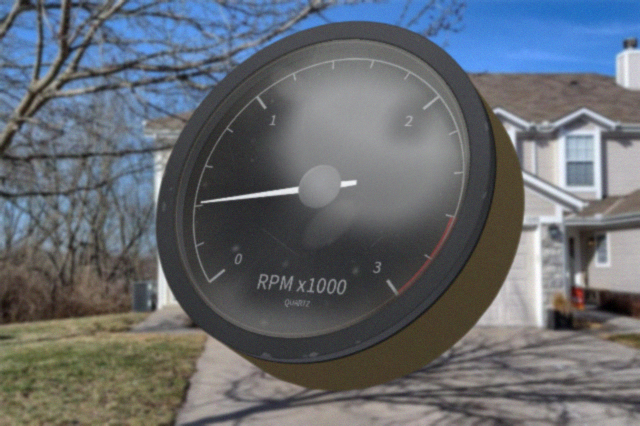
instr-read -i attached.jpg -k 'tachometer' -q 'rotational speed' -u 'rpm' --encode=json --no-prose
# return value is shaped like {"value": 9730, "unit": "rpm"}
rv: {"value": 400, "unit": "rpm"}
